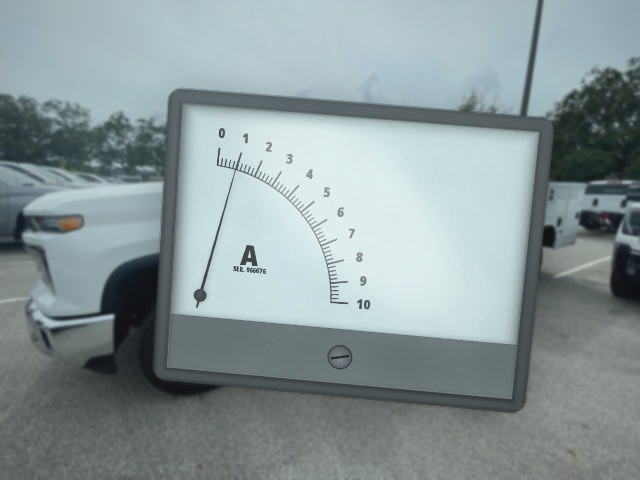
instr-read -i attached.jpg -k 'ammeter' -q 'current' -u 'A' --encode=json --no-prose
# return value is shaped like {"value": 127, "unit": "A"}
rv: {"value": 1, "unit": "A"}
